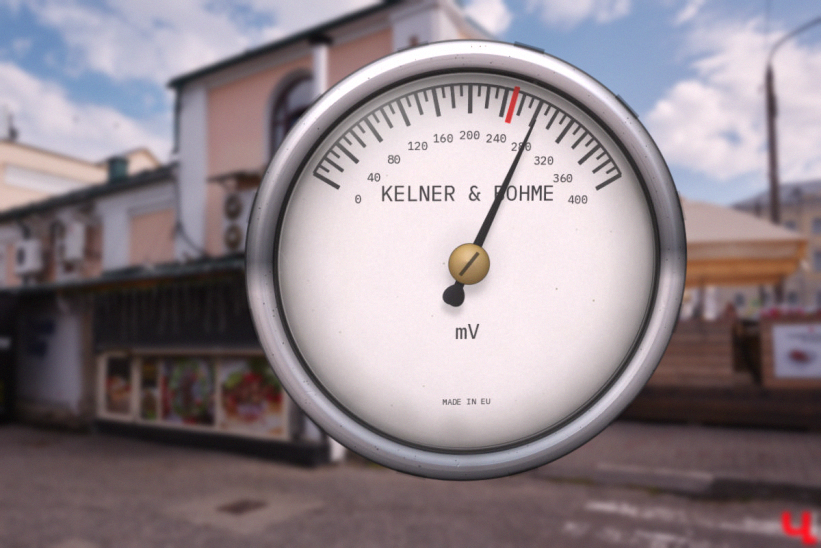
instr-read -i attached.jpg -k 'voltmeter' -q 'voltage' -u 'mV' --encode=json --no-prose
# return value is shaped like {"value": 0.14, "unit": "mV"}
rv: {"value": 280, "unit": "mV"}
